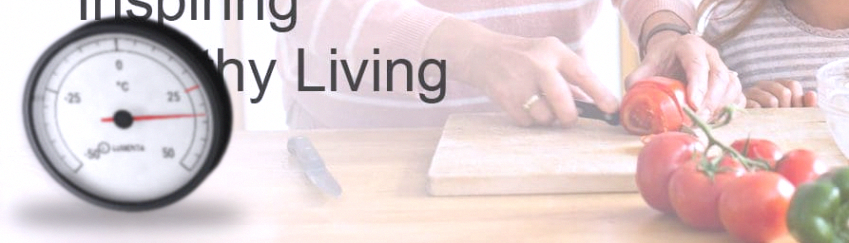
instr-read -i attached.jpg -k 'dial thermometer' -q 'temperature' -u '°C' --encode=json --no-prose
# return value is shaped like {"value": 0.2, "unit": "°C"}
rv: {"value": 32.5, "unit": "°C"}
